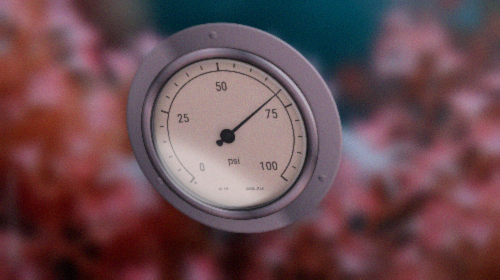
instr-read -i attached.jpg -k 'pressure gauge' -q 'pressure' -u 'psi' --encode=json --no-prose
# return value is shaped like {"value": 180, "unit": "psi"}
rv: {"value": 70, "unit": "psi"}
